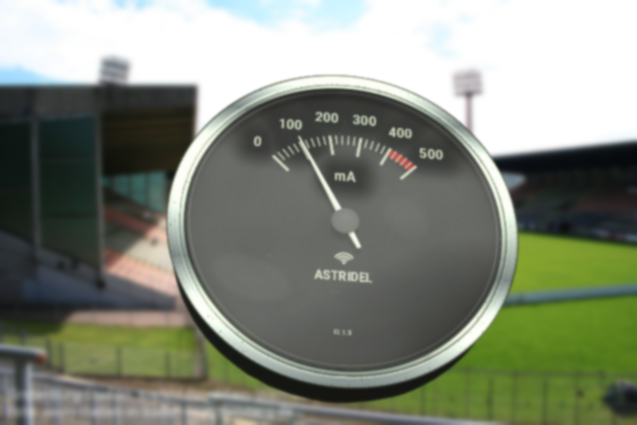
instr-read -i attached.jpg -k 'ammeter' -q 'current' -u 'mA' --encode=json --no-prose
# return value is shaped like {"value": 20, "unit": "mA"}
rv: {"value": 100, "unit": "mA"}
